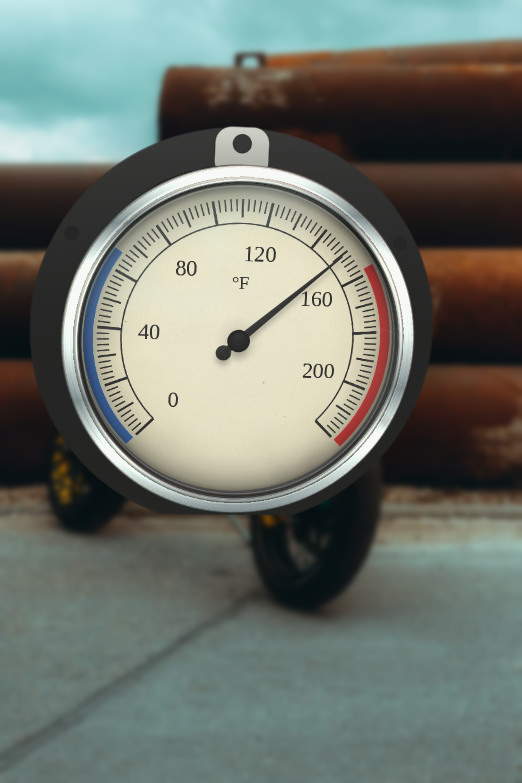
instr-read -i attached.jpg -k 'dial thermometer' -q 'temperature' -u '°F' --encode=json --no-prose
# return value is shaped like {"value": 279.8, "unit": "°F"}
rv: {"value": 150, "unit": "°F"}
